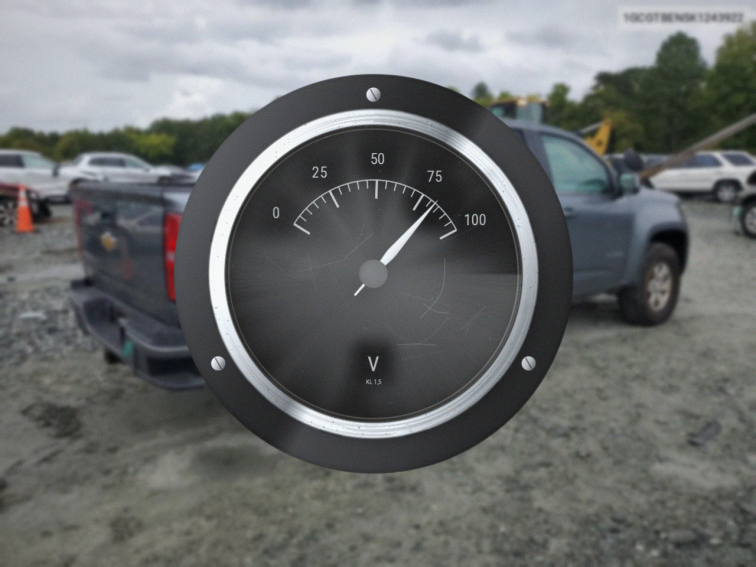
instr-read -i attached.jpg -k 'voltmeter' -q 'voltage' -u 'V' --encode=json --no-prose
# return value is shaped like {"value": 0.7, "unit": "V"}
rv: {"value": 82.5, "unit": "V"}
